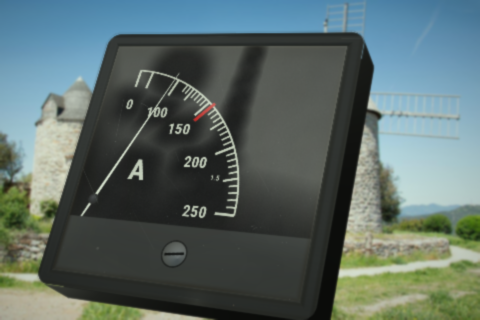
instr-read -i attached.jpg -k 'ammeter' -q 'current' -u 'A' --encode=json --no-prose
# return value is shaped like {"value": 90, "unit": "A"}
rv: {"value": 100, "unit": "A"}
